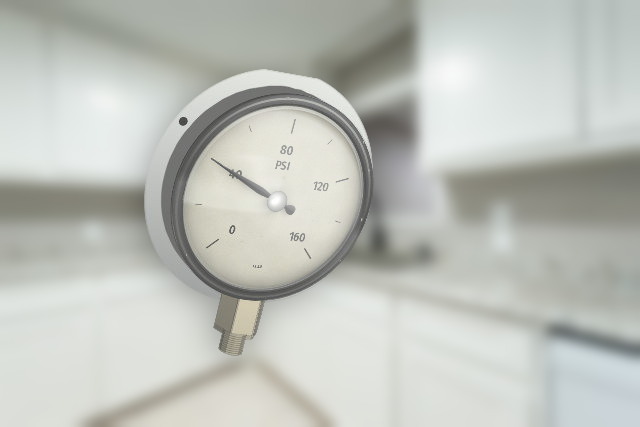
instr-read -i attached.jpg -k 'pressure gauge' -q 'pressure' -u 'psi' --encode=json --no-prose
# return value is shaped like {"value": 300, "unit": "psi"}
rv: {"value": 40, "unit": "psi"}
